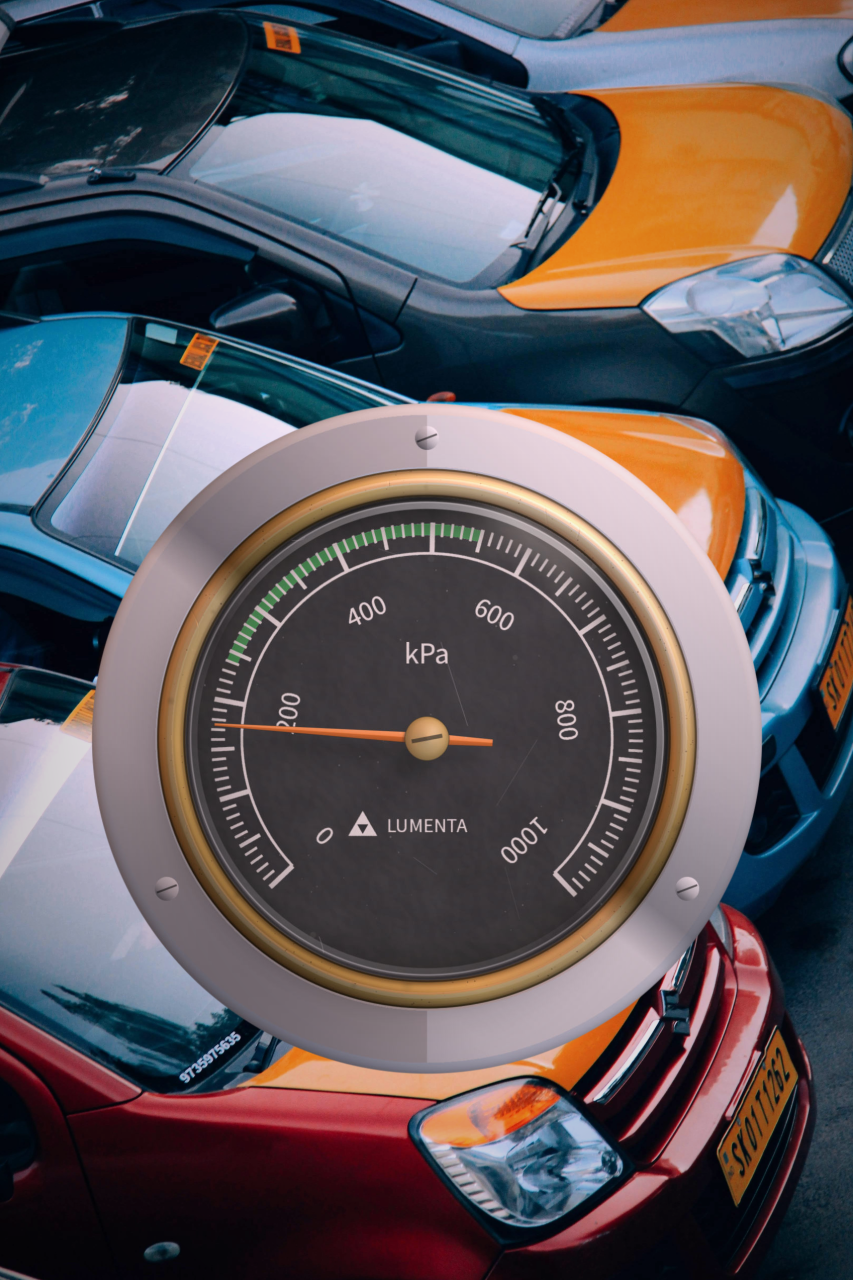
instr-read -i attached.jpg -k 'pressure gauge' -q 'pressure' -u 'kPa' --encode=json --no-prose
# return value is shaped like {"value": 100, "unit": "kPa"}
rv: {"value": 175, "unit": "kPa"}
